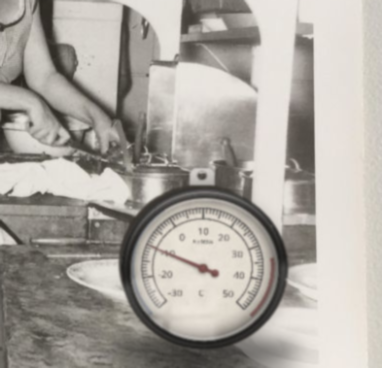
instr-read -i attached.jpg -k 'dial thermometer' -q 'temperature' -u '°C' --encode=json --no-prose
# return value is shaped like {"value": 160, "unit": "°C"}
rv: {"value": -10, "unit": "°C"}
